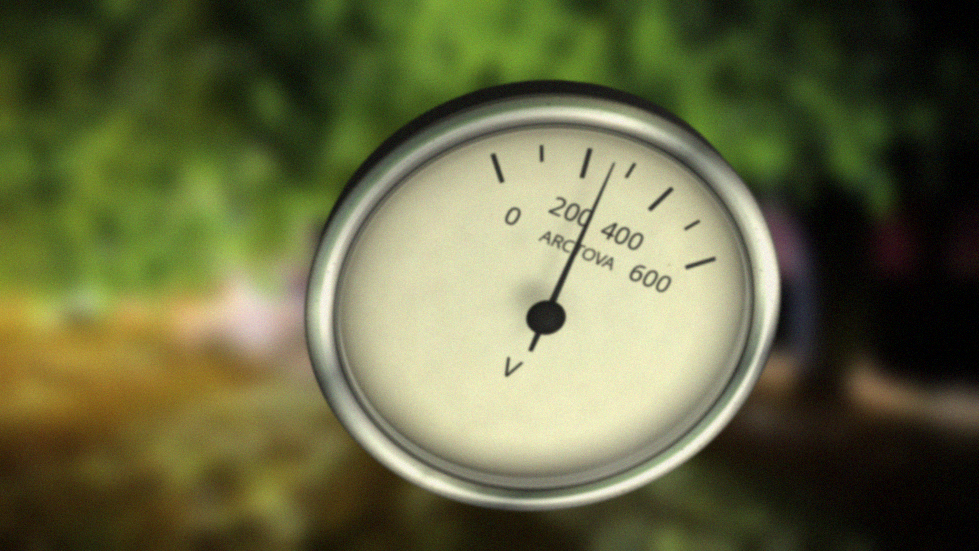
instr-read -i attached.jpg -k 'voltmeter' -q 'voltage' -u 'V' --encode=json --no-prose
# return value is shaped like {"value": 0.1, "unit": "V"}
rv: {"value": 250, "unit": "V"}
